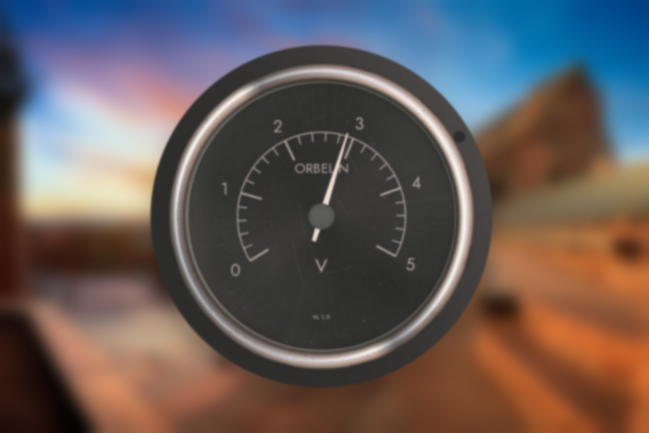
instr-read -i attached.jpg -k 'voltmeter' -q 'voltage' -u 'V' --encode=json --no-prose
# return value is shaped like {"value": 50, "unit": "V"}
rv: {"value": 2.9, "unit": "V"}
